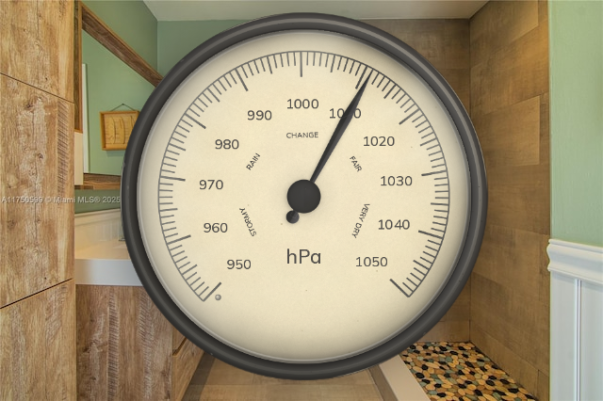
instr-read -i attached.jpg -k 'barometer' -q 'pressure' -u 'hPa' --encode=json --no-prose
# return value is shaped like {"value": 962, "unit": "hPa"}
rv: {"value": 1011, "unit": "hPa"}
